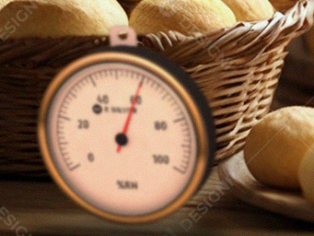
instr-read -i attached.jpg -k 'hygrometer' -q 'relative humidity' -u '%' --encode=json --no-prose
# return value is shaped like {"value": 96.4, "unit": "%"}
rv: {"value": 60, "unit": "%"}
